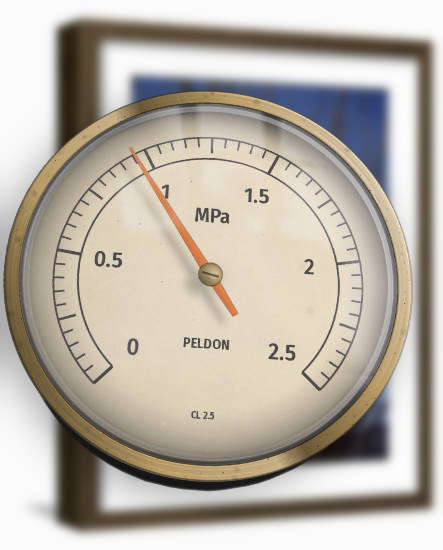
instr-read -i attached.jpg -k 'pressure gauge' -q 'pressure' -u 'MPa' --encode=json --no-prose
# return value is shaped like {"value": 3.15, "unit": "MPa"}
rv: {"value": 0.95, "unit": "MPa"}
